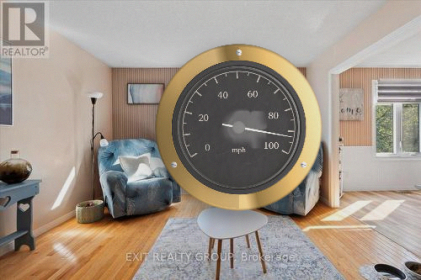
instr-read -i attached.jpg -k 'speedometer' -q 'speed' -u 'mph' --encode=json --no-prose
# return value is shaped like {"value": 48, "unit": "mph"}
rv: {"value": 92.5, "unit": "mph"}
